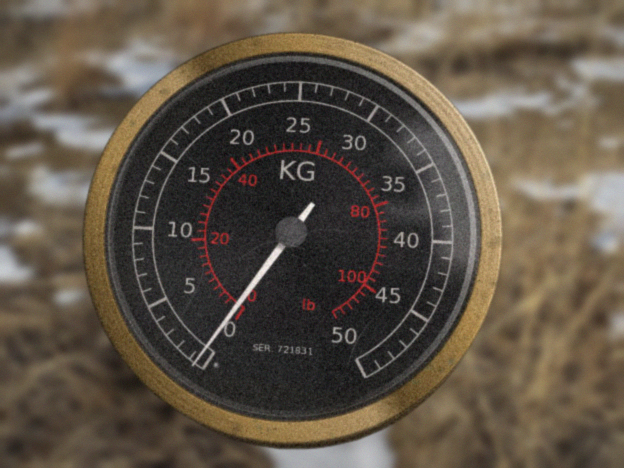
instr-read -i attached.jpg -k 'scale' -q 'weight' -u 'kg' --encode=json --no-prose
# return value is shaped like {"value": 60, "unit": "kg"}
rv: {"value": 0.5, "unit": "kg"}
